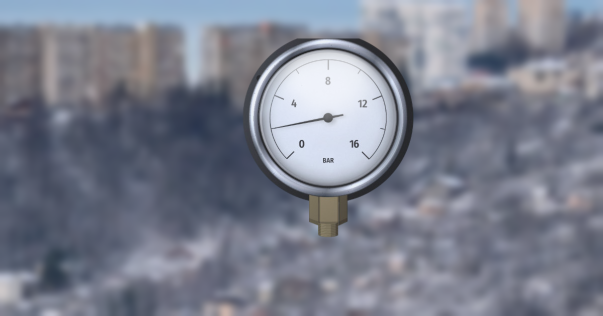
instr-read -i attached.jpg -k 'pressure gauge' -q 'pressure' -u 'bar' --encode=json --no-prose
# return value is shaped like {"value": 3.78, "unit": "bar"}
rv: {"value": 2, "unit": "bar"}
